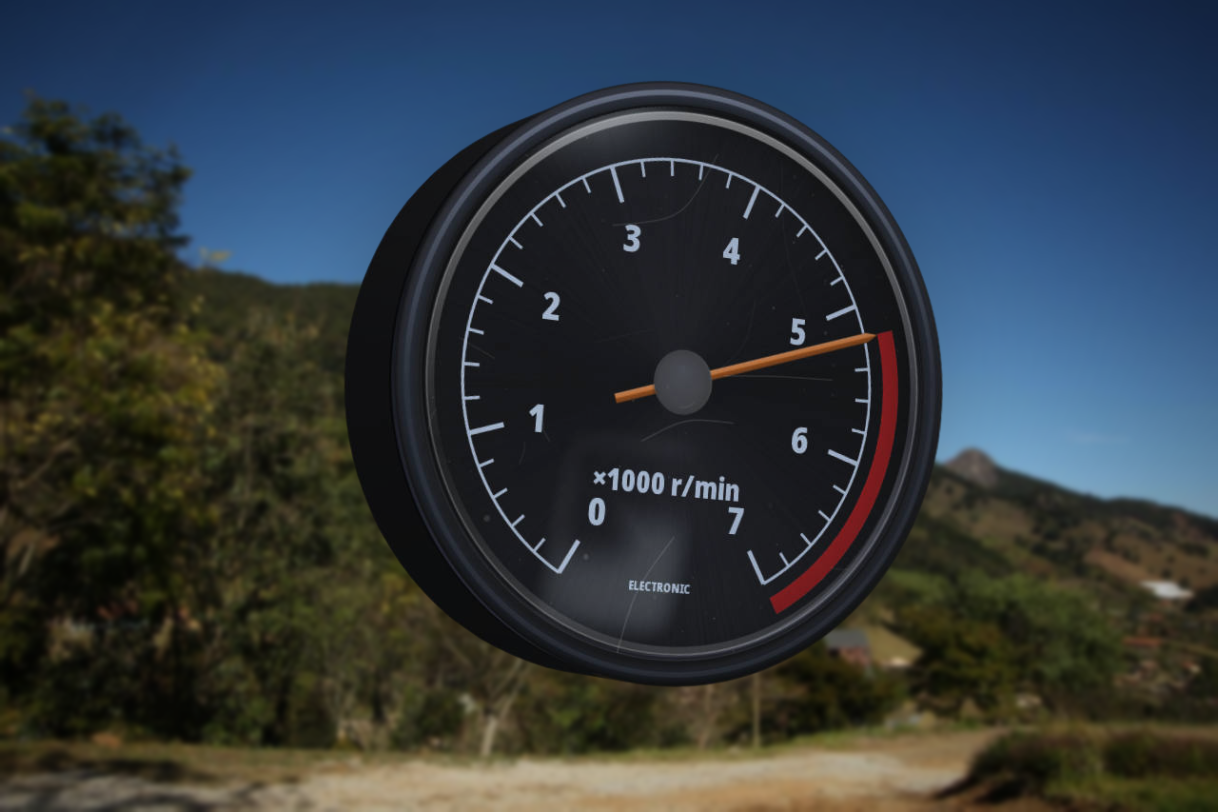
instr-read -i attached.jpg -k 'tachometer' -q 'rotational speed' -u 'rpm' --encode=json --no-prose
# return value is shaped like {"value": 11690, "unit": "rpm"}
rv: {"value": 5200, "unit": "rpm"}
